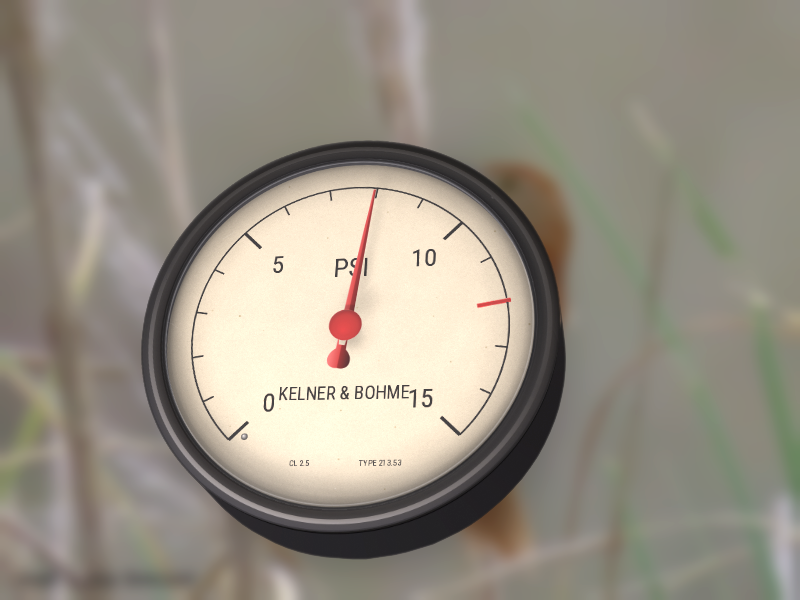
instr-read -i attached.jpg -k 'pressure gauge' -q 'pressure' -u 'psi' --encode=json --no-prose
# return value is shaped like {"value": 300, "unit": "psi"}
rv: {"value": 8, "unit": "psi"}
